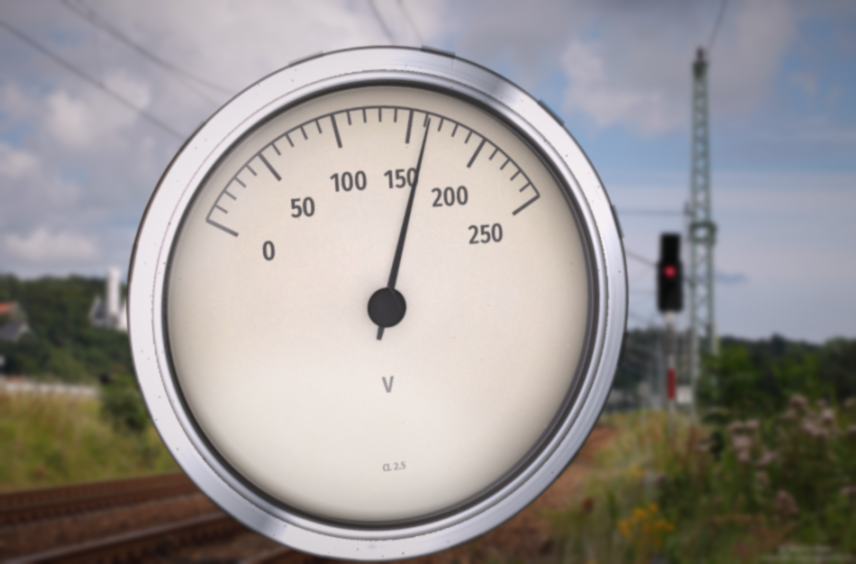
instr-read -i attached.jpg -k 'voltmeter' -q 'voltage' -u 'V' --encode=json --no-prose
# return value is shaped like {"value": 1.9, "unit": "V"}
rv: {"value": 160, "unit": "V"}
